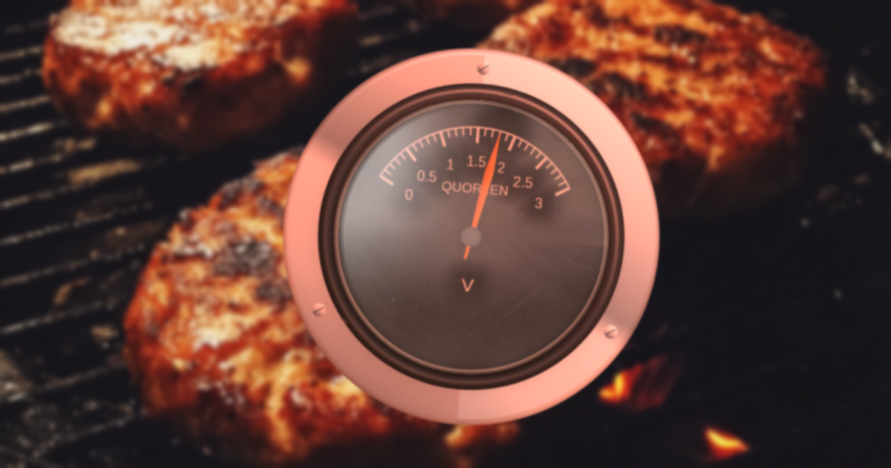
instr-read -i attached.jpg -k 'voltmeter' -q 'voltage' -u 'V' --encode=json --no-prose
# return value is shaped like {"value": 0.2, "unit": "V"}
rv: {"value": 1.8, "unit": "V"}
